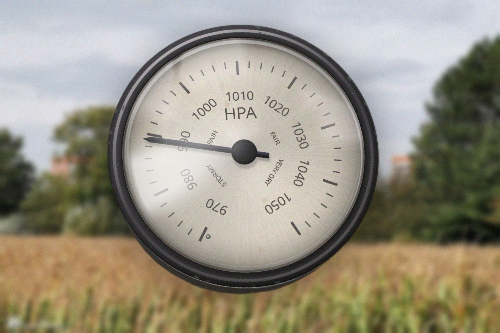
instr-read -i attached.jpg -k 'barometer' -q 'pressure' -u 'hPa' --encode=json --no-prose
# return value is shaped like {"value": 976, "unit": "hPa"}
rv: {"value": 989, "unit": "hPa"}
